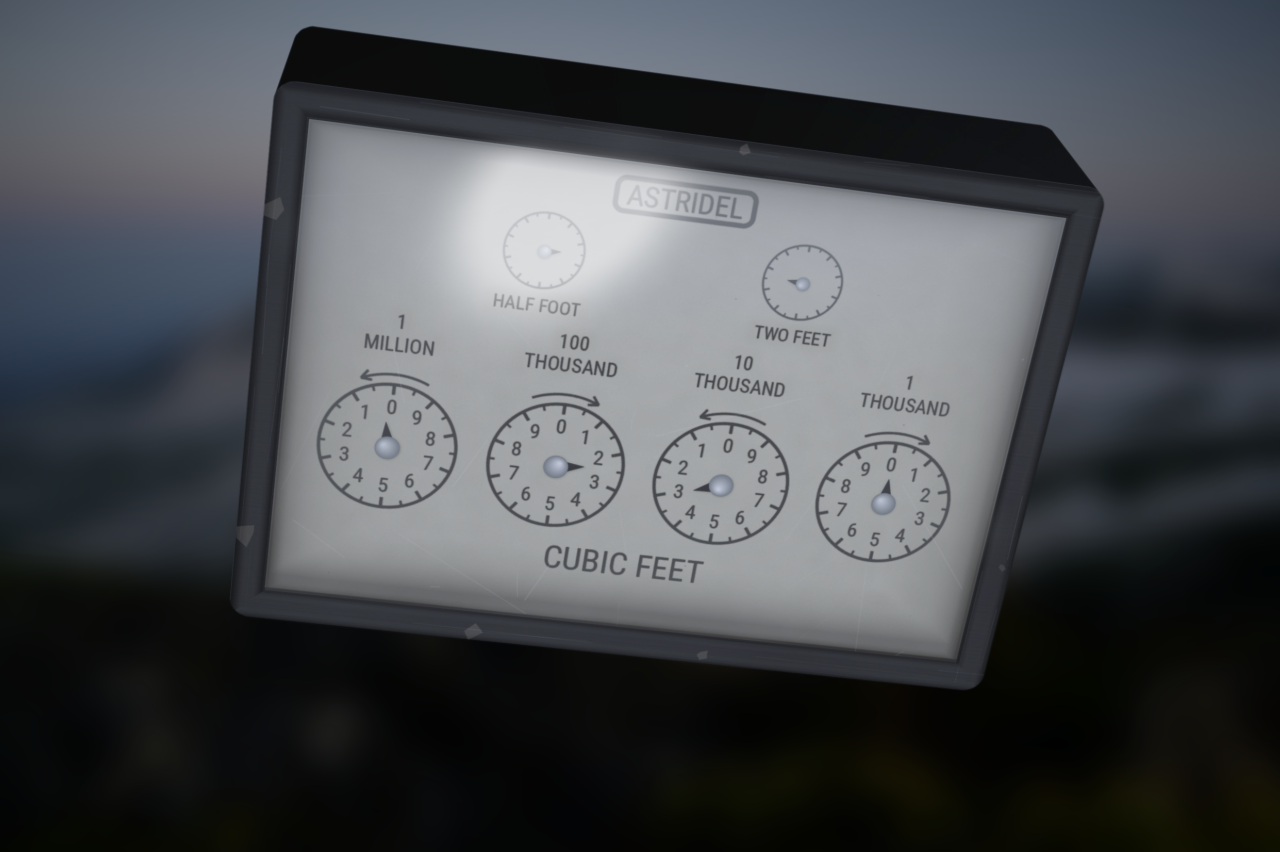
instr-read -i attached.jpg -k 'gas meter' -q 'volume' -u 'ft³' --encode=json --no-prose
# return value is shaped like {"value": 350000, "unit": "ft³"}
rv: {"value": 23000, "unit": "ft³"}
